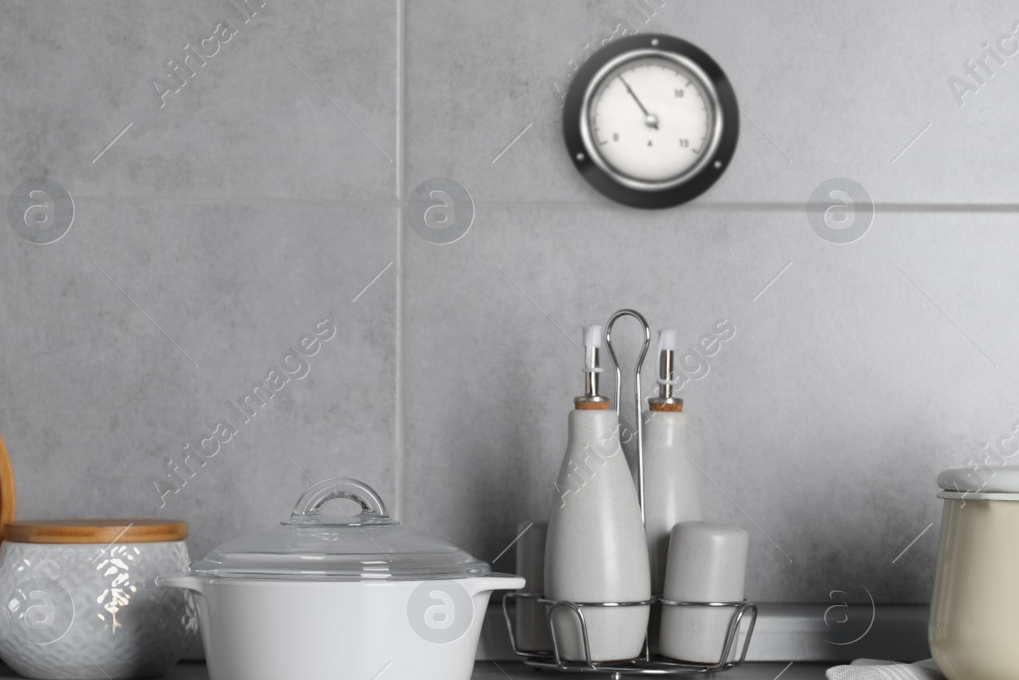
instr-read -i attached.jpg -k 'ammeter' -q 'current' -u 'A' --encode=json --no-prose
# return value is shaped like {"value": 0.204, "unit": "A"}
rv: {"value": 5, "unit": "A"}
